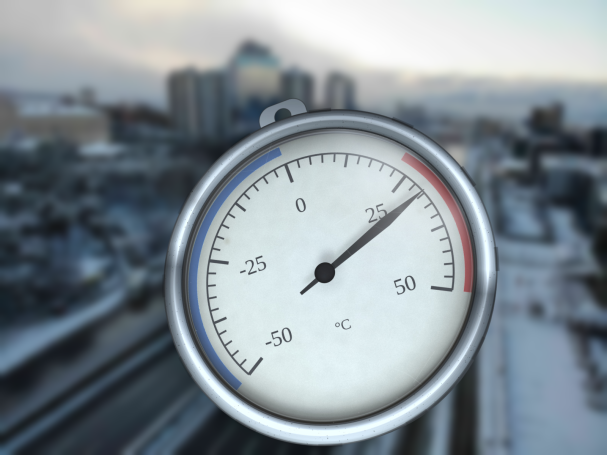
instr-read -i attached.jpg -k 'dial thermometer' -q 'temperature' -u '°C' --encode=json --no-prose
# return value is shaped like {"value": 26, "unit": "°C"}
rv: {"value": 30, "unit": "°C"}
